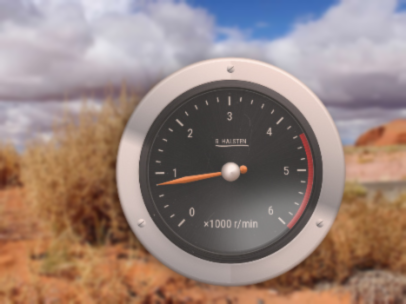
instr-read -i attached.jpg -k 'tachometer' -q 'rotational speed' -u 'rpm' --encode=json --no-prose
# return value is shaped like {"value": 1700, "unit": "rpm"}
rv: {"value": 800, "unit": "rpm"}
